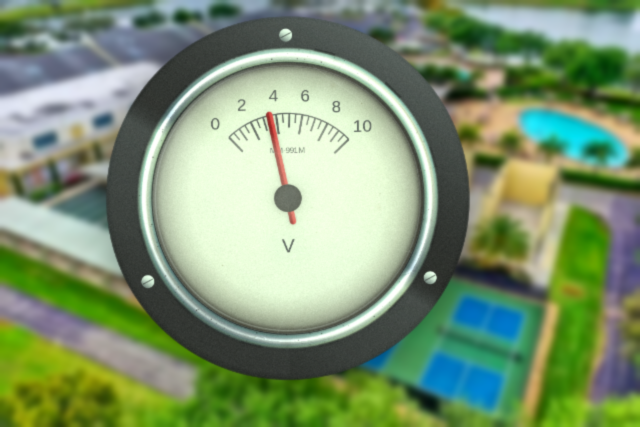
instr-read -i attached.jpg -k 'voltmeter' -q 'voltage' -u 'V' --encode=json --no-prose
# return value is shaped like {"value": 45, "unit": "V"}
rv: {"value": 3.5, "unit": "V"}
